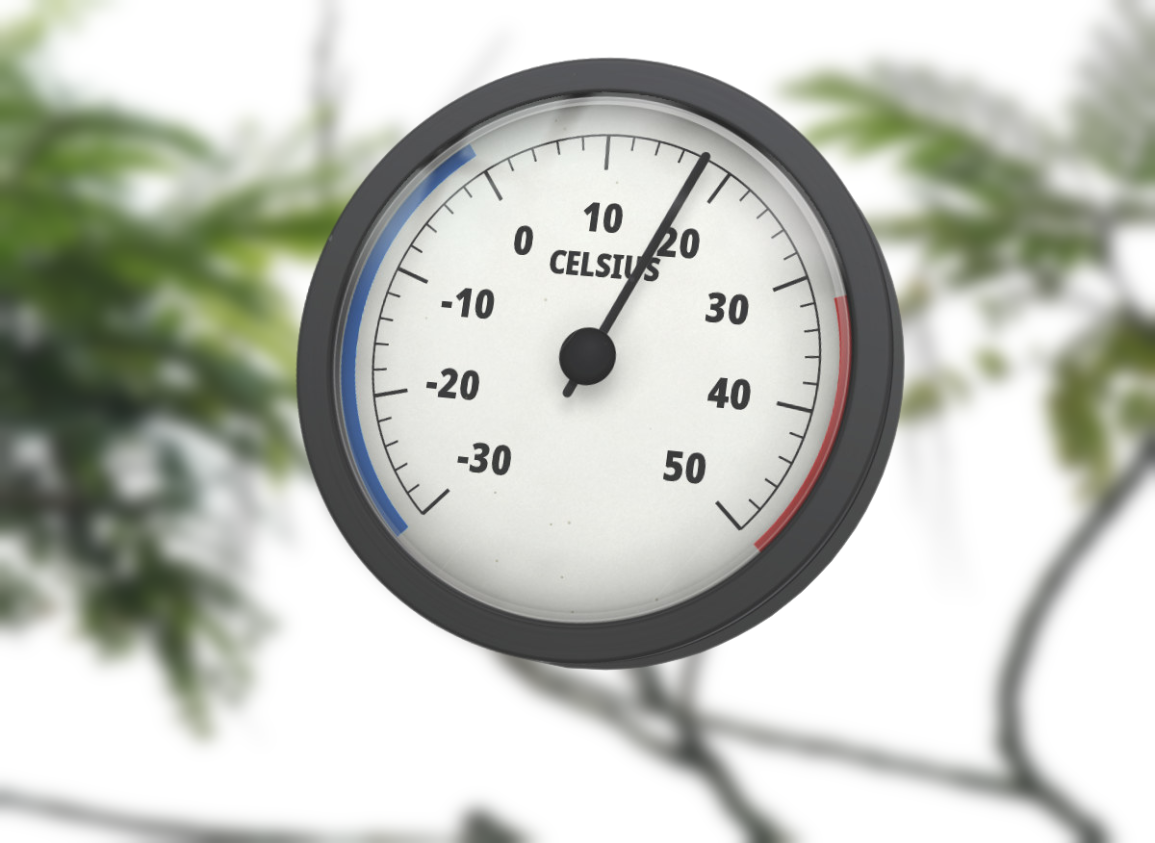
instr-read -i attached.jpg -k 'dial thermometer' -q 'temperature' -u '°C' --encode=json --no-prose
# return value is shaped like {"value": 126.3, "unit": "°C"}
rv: {"value": 18, "unit": "°C"}
